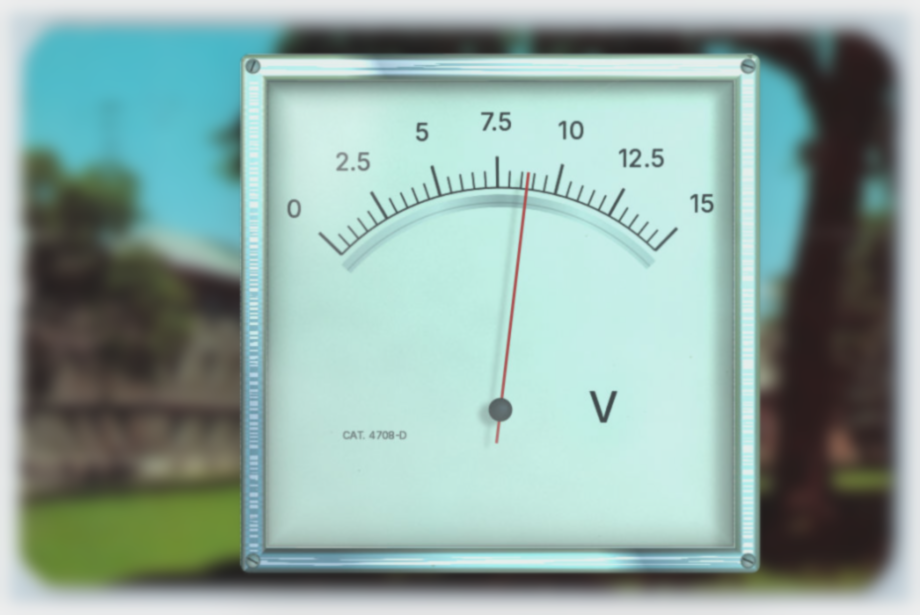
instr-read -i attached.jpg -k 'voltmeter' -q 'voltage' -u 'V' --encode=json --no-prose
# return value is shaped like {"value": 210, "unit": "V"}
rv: {"value": 8.75, "unit": "V"}
